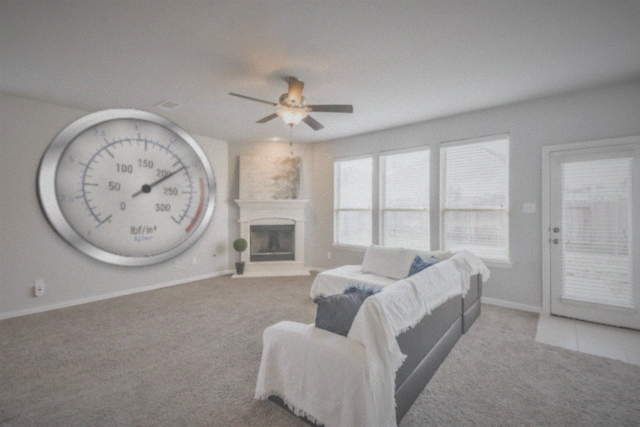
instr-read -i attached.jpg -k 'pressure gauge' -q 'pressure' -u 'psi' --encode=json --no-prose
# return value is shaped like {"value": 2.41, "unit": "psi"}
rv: {"value": 210, "unit": "psi"}
